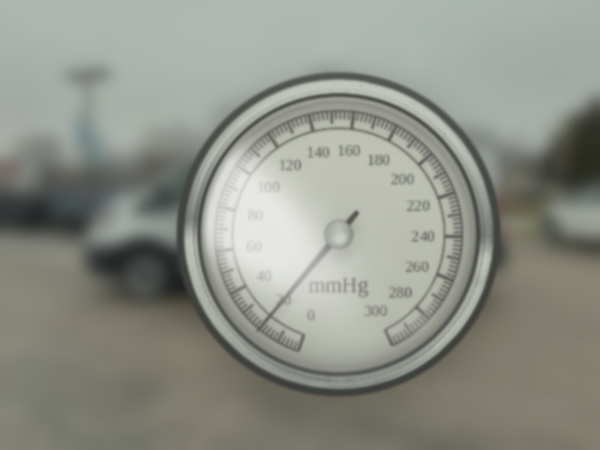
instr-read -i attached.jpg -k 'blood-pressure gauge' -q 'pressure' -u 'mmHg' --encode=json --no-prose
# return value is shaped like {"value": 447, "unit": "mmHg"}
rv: {"value": 20, "unit": "mmHg"}
